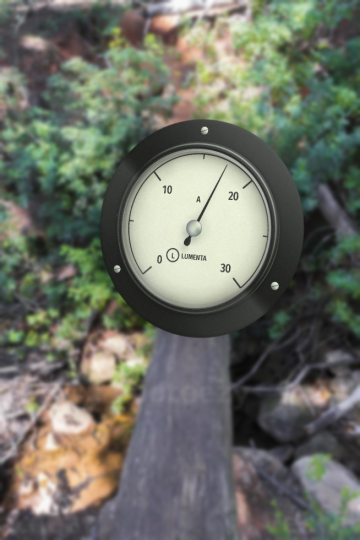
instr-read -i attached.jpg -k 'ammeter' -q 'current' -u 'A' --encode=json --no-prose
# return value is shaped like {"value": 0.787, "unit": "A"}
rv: {"value": 17.5, "unit": "A"}
